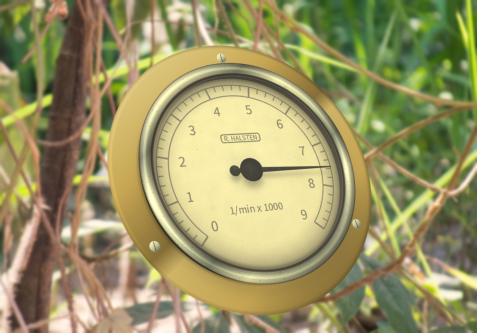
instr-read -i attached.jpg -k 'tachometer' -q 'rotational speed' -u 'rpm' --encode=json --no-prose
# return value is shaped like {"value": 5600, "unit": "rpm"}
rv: {"value": 7600, "unit": "rpm"}
